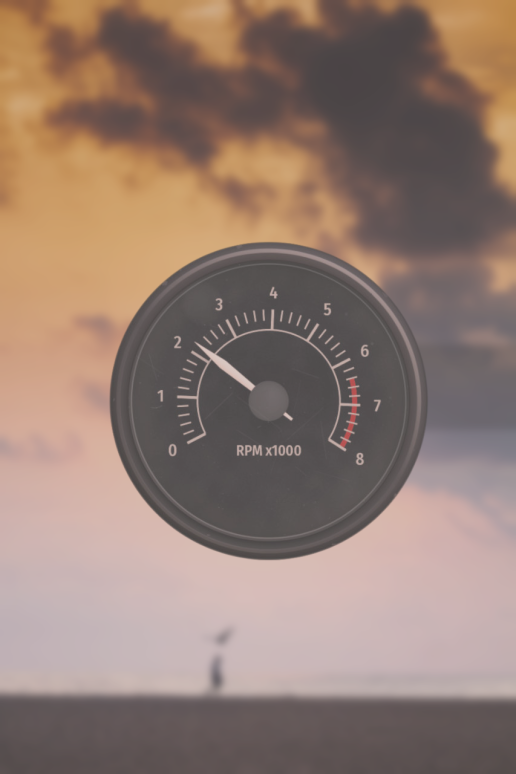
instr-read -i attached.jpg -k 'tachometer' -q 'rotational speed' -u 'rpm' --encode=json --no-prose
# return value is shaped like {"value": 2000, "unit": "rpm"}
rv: {"value": 2200, "unit": "rpm"}
